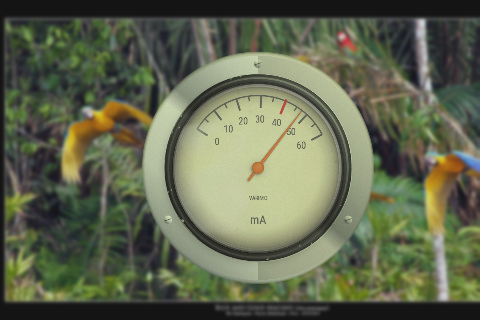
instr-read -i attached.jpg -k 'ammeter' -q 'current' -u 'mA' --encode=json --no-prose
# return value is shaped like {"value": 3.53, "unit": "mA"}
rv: {"value": 47.5, "unit": "mA"}
